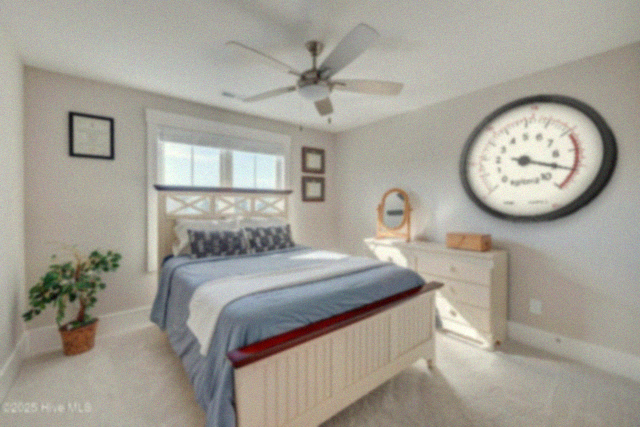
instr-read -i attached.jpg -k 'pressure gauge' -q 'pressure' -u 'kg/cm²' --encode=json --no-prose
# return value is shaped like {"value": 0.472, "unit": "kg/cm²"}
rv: {"value": 9, "unit": "kg/cm²"}
